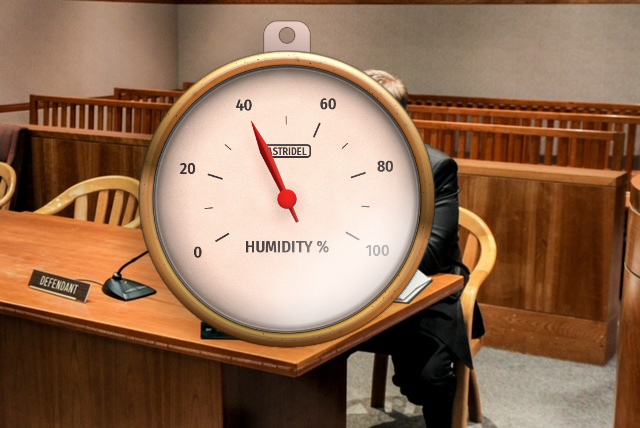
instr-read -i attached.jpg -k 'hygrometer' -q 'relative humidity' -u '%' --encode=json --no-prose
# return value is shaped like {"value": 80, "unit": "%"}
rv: {"value": 40, "unit": "%"}
